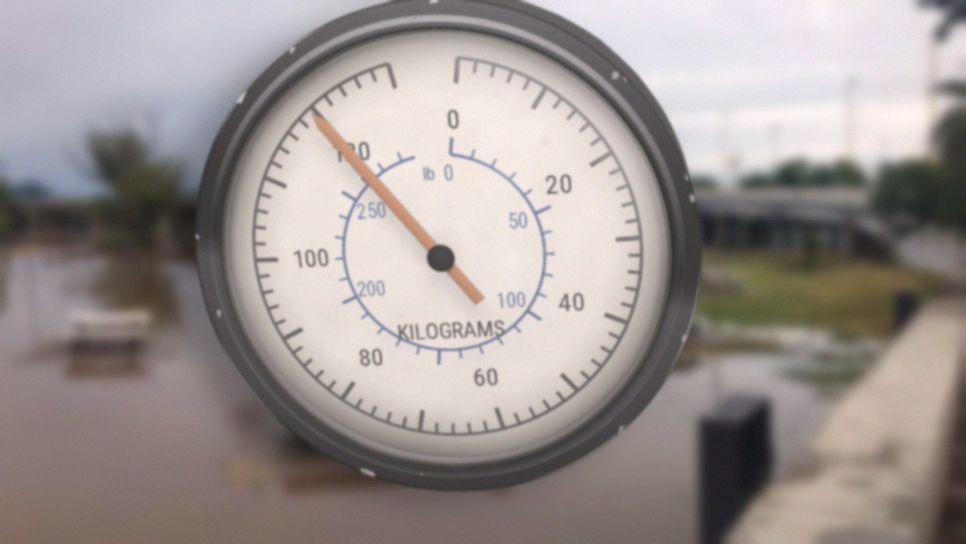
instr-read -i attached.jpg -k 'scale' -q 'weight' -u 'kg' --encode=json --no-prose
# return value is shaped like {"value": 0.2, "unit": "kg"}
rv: {"value": 120, "unit": "kg"}
